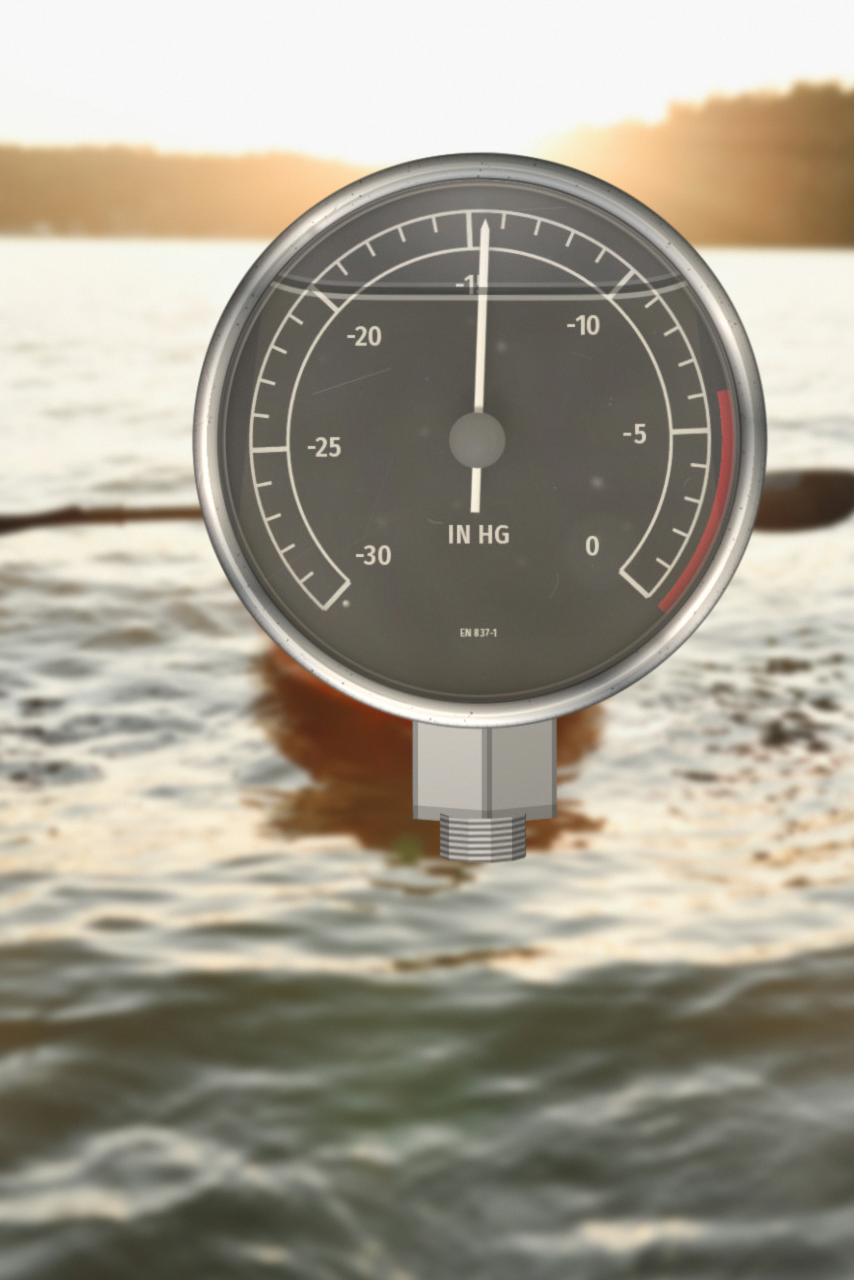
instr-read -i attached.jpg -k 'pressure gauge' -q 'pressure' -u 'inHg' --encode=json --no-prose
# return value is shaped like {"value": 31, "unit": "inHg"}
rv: {"value": -14.5, "unit": "inHg"}
